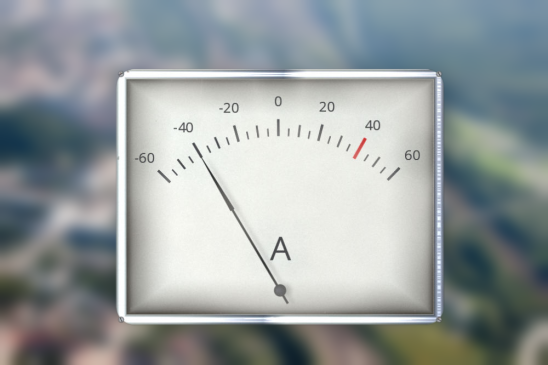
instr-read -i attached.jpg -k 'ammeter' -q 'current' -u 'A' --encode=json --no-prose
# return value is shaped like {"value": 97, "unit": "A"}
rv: {"value": -40, "unit": "A"}
